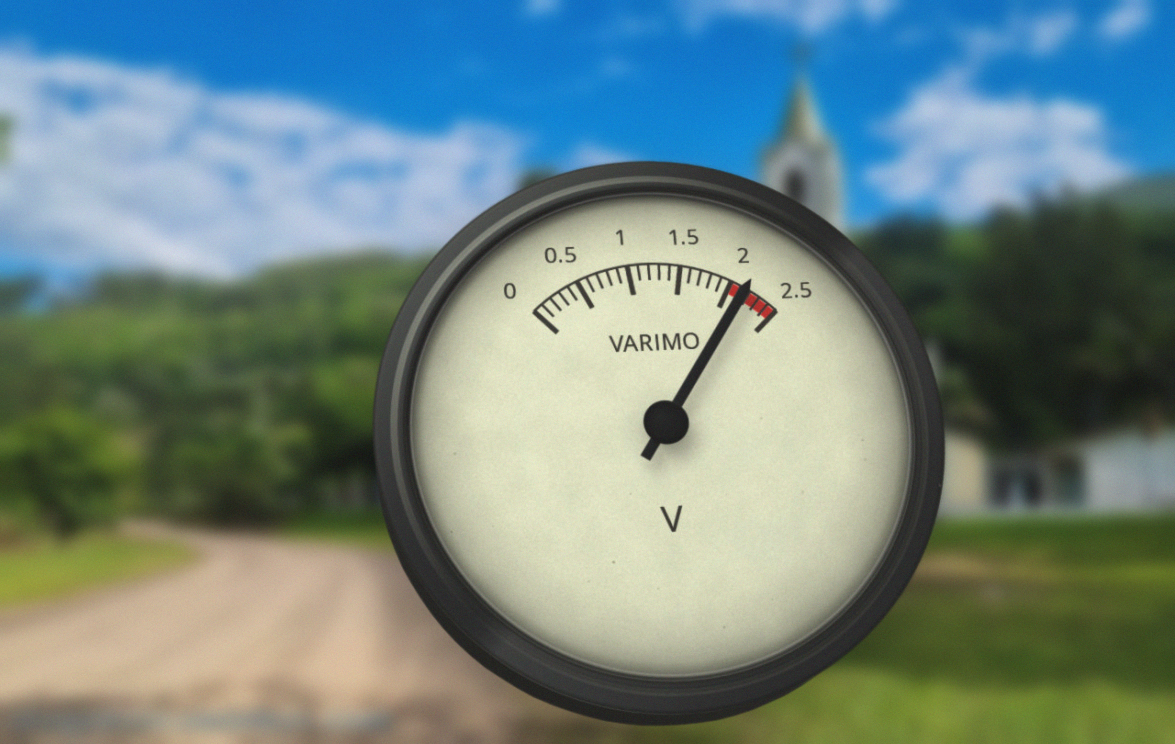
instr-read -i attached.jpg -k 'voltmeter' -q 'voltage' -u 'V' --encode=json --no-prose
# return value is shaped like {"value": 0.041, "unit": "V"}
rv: {"value": 2.15, "unit": "V"}
